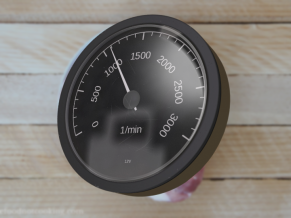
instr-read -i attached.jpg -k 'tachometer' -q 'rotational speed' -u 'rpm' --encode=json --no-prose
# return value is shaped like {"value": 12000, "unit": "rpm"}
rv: {"value": 1100, "unit": "rpm"}
